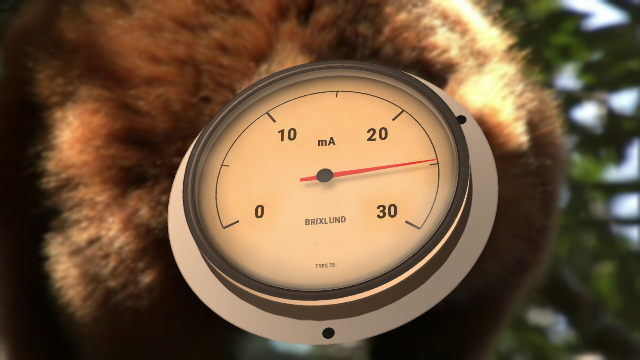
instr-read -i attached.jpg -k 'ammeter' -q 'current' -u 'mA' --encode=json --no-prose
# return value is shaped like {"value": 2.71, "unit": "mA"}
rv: {"value": 25, "unit": "mA"}
